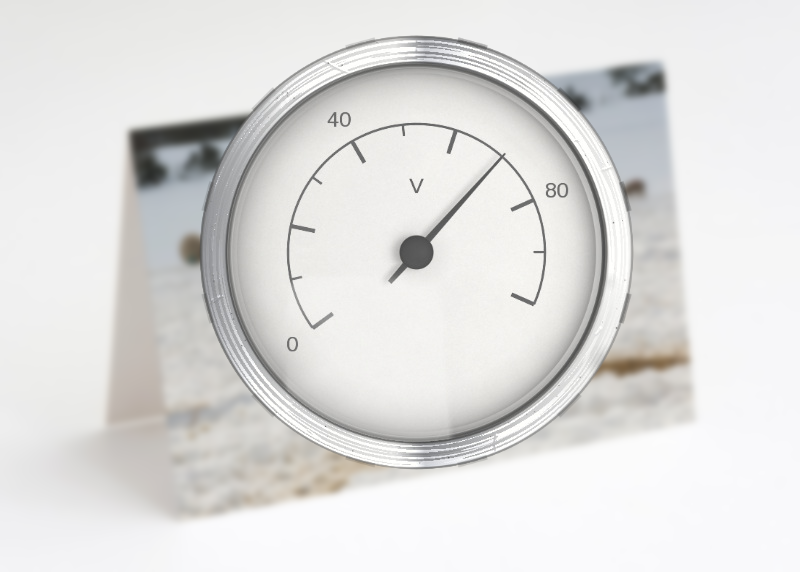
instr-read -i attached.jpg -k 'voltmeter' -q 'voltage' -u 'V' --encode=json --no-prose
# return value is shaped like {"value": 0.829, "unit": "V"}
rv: {"value": 70, "unit": "V"}
